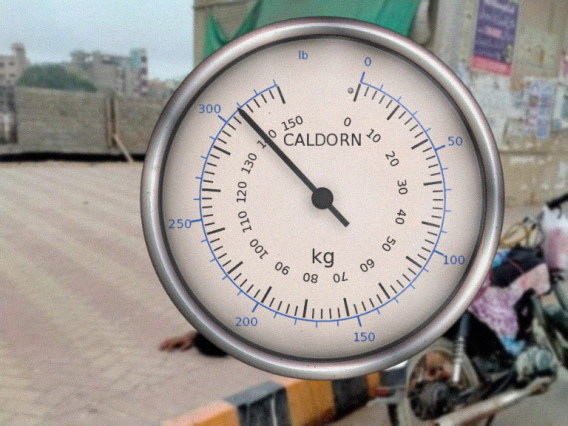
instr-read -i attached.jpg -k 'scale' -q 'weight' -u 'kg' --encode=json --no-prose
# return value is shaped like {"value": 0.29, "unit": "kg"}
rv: {"value": 140, "unit": "kg"}
